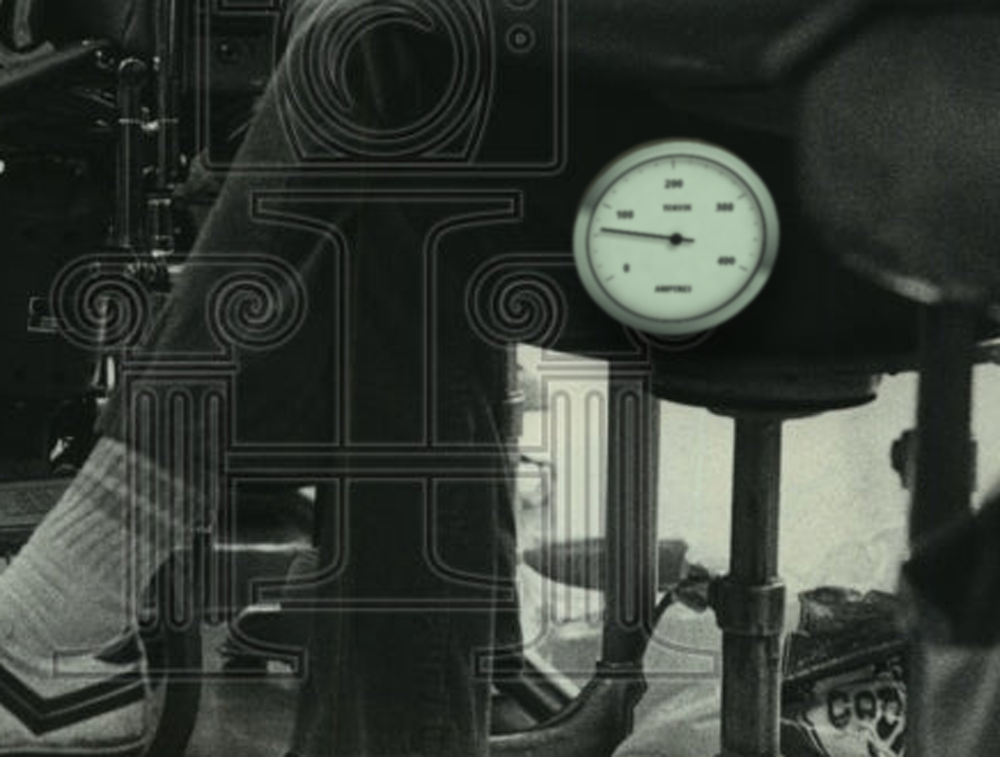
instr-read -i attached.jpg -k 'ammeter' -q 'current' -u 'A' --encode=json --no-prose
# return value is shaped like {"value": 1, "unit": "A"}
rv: {"value": 70, "unit": "A"}
